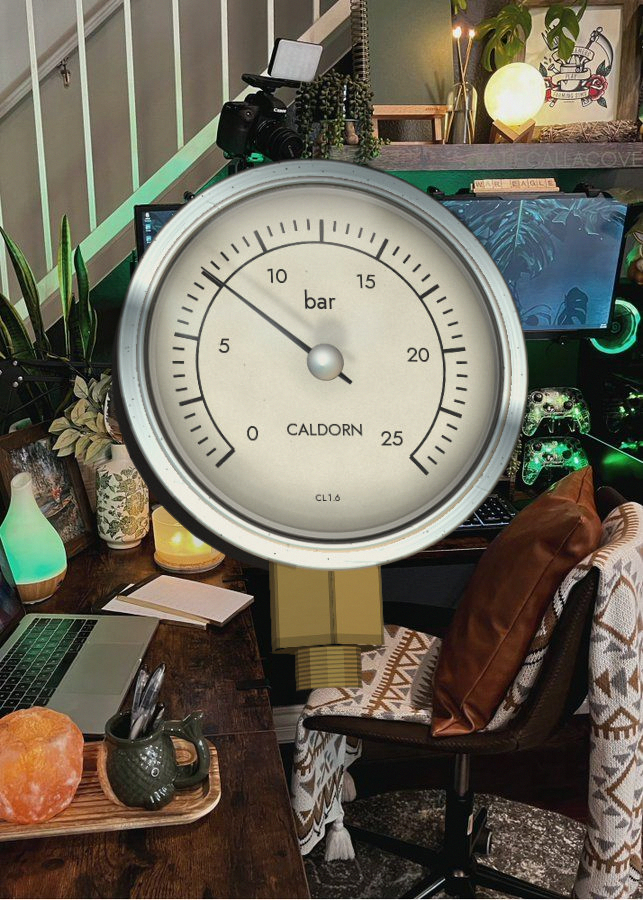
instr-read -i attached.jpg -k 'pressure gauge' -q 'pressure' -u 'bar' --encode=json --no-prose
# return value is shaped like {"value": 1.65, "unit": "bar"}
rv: {"value": 7.5, "unit": "bar"}
